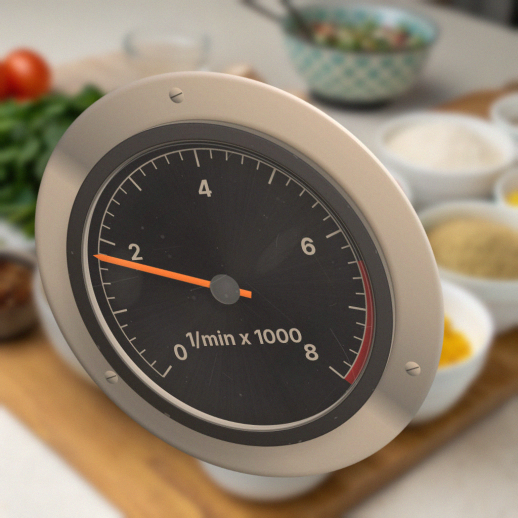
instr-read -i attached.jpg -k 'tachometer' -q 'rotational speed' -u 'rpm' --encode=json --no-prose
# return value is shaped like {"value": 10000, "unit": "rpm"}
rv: {"value": 1800, "unit": "rpm"}
